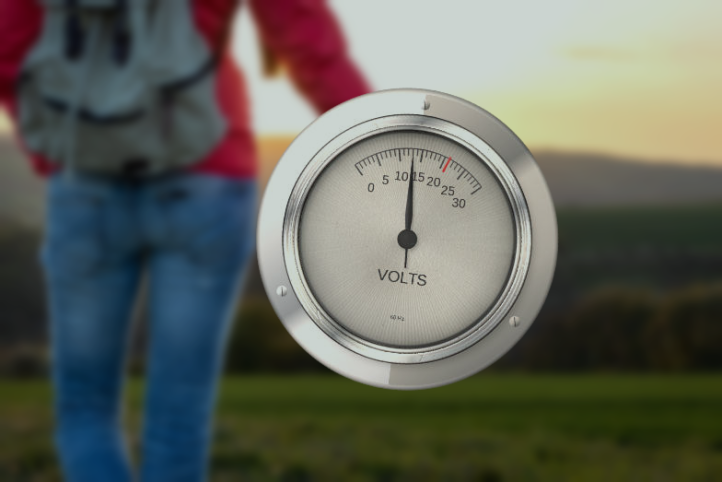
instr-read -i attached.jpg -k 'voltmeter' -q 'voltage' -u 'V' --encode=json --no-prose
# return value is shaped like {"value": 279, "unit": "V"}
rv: {"value": 13, "unit": "V"}
